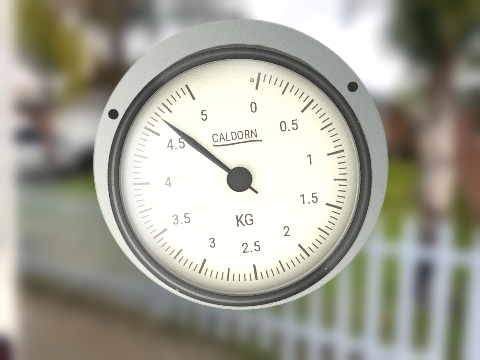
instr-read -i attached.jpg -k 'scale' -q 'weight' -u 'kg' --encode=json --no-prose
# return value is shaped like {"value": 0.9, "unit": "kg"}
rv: {"value": 4.65, "unit": "kg"}
